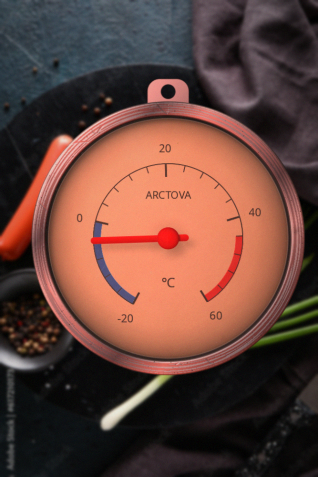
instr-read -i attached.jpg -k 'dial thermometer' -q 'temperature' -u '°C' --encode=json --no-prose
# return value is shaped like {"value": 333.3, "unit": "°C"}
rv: {"value": -4, "unit": "°C"}
